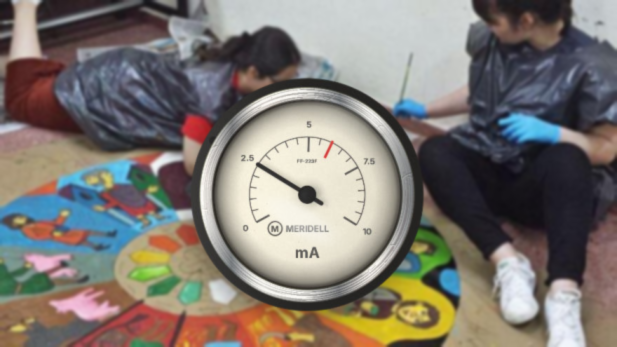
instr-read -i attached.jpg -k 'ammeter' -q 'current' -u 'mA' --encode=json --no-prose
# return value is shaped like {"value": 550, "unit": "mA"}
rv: {"value": 2.5, "unit": "mA"}
